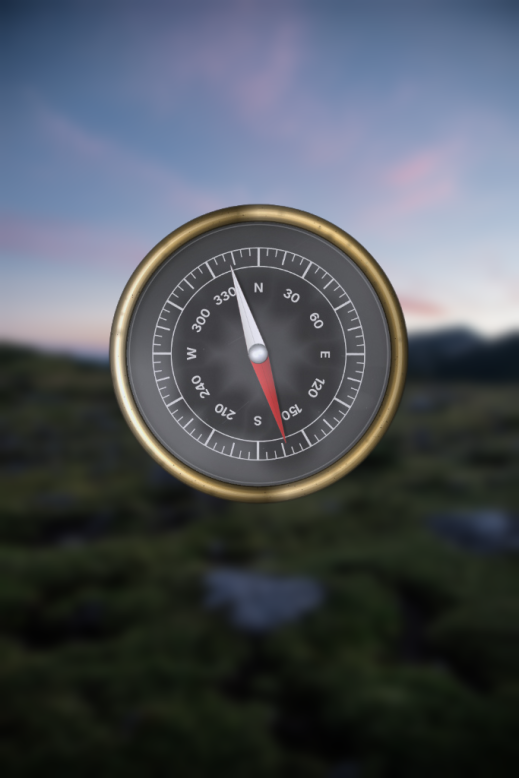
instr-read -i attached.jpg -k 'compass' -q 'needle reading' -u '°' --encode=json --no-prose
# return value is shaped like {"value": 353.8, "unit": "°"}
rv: {"value": 162.5, "unit": "°"}
